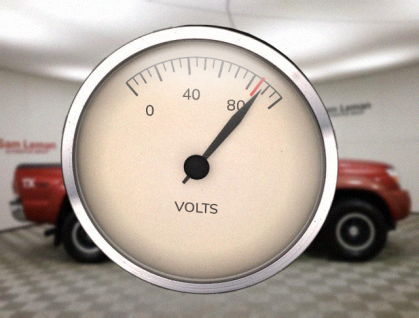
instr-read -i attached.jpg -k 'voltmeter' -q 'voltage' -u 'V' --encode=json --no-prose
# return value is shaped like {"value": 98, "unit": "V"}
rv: {"value": 87.5, "unit": "V"}
